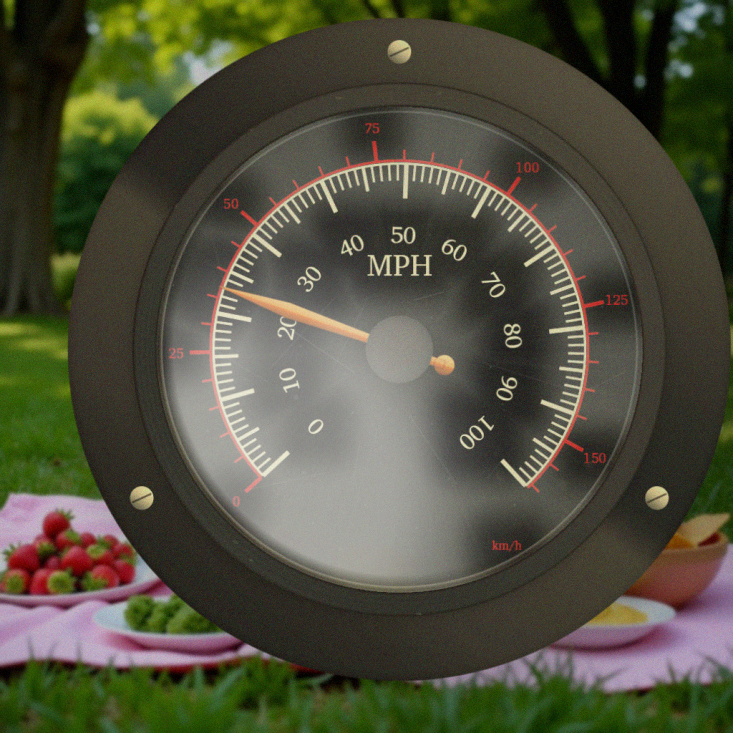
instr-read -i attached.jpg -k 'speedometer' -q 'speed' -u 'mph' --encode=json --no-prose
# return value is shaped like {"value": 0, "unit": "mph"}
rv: {"value": 23, "unit": "mph"}
